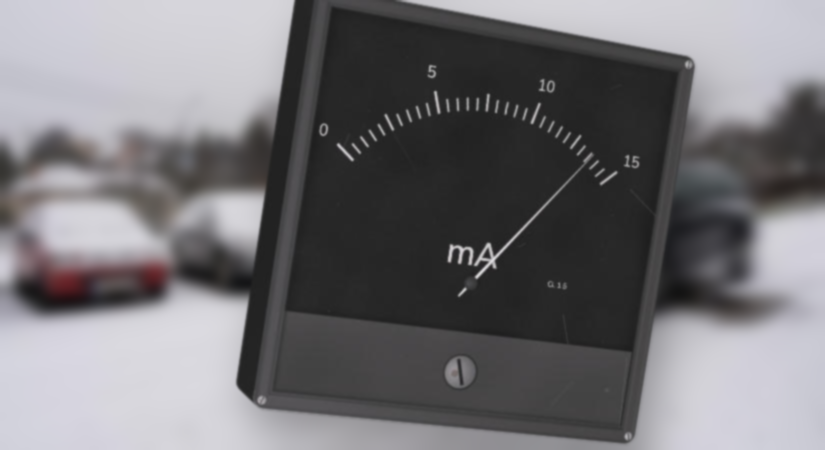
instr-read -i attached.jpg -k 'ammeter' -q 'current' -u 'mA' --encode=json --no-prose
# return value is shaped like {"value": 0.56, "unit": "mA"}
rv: {"value": 13.5, "unit": "mA"}
